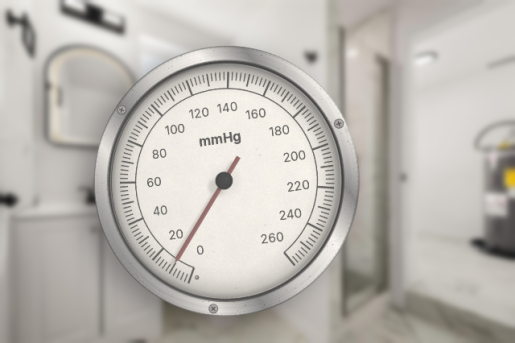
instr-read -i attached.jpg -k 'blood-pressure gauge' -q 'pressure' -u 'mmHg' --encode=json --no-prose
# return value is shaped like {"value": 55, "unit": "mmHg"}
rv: {"value": 10, "unit": "mmHg"}
